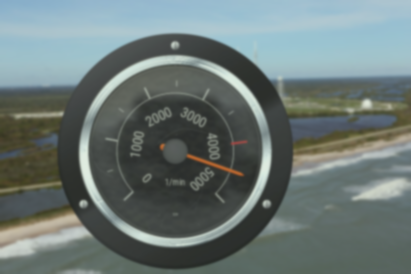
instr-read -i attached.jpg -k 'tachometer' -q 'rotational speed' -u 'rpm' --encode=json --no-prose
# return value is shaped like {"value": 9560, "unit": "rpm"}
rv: {"value": 4500, "unit": "rpm"}
